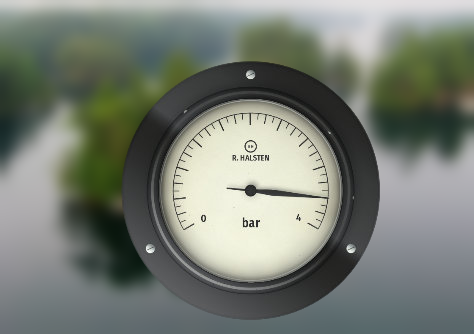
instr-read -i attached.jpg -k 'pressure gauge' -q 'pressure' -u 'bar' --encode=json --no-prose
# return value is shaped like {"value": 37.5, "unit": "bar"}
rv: {"value": 3.6, "unit": "bar"}
